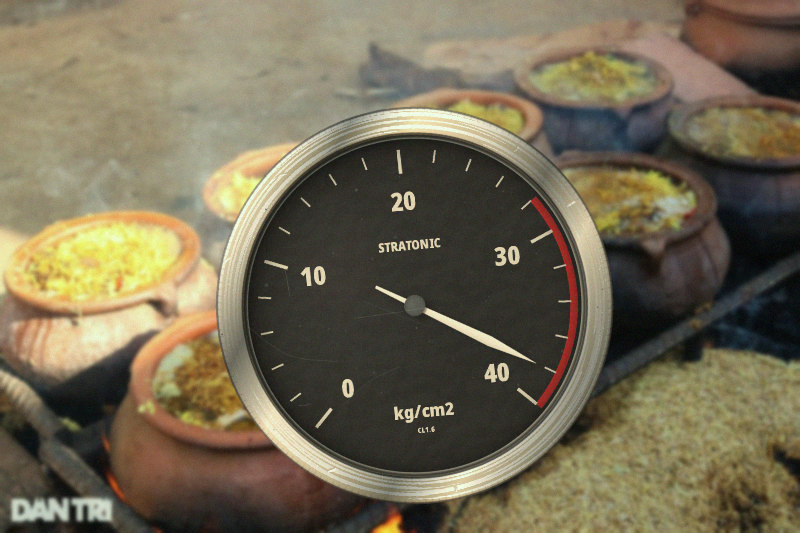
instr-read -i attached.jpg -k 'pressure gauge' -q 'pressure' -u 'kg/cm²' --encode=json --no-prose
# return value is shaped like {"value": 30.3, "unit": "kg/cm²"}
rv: {"value": 38, "unit": "kg/cm²"}
